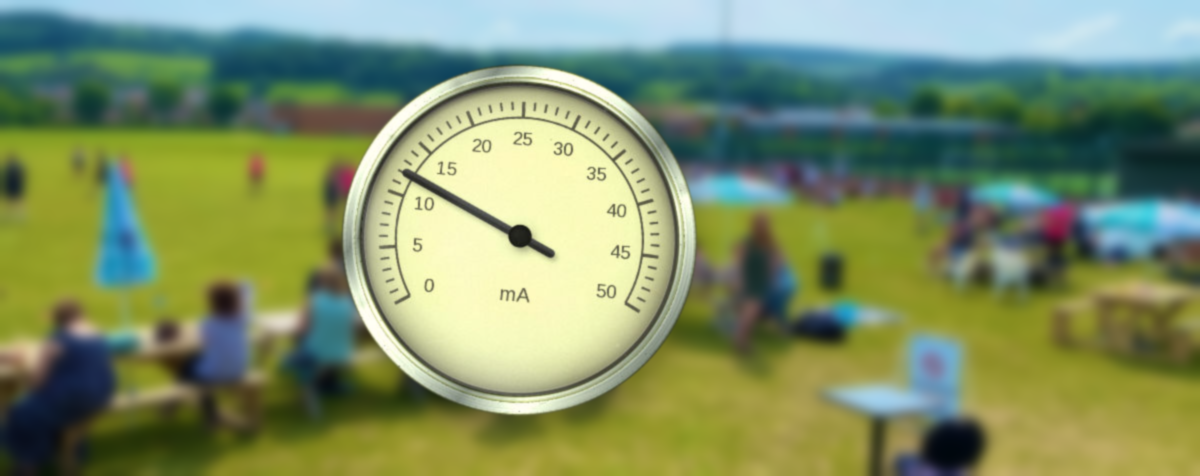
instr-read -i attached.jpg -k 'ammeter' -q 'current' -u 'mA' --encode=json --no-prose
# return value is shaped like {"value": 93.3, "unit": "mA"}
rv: {"value": 12, "unit": "mA"}
